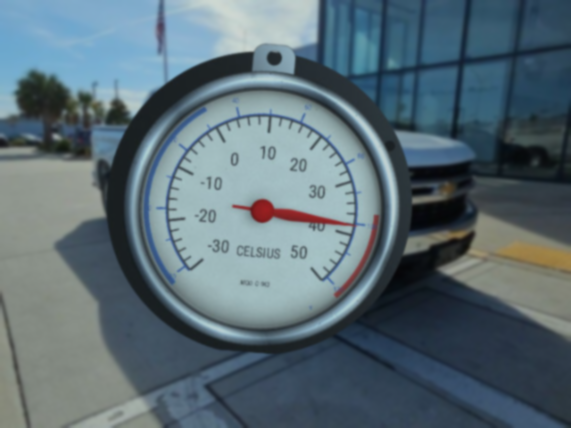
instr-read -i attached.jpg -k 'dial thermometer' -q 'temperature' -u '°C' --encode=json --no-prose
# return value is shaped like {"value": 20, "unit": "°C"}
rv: {"value": 38, "unit": "°C"}
